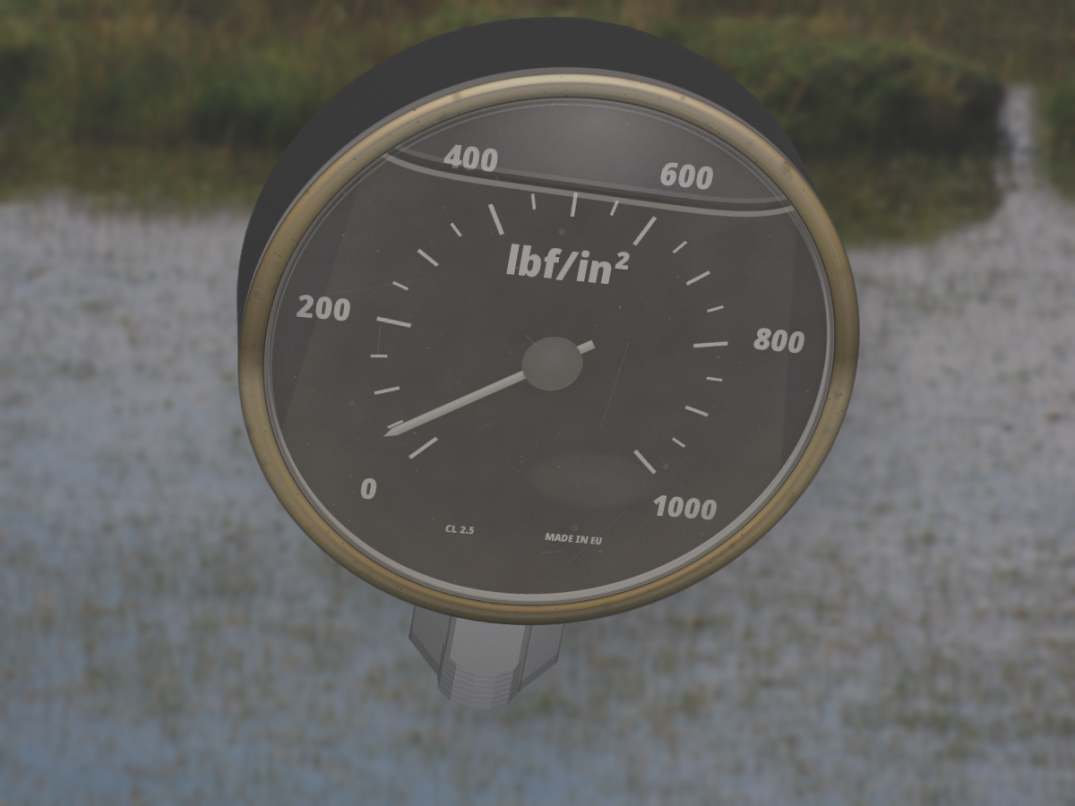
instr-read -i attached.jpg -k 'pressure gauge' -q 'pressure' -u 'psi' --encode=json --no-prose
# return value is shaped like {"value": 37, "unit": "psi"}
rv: {"value": 50, "unit": "psi"}
